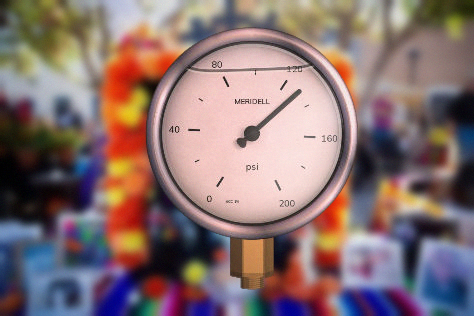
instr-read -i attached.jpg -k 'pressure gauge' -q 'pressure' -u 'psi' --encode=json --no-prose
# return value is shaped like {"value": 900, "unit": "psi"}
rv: {"value": 130, "unit": "psi"}
